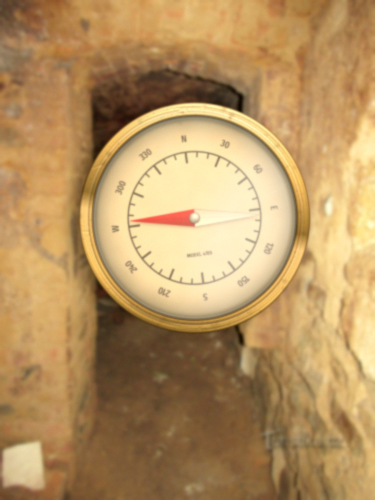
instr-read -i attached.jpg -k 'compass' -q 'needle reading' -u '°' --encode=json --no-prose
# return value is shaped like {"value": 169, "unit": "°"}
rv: {"value": 275, "unit": "°"}
